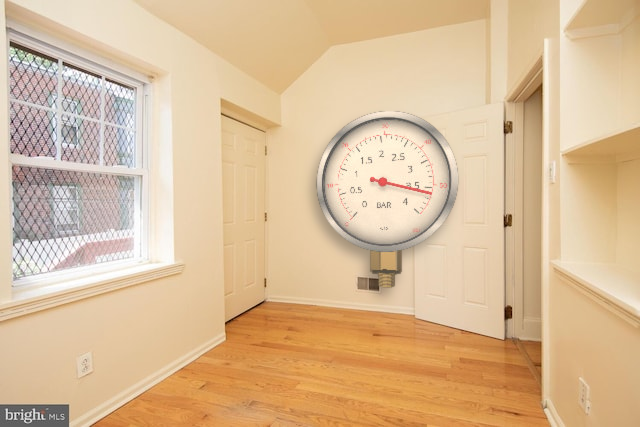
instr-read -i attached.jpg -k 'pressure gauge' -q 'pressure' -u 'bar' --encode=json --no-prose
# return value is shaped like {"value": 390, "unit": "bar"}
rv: {"value": 3.6, "unit": "bar"}
